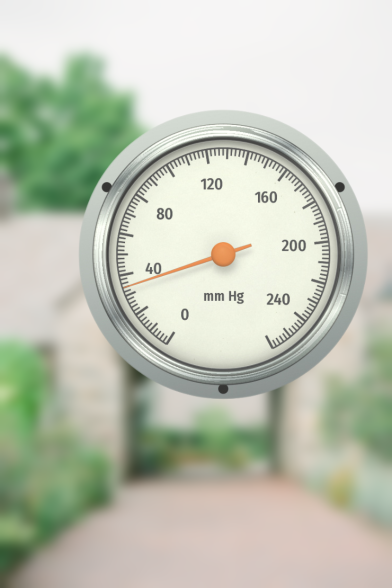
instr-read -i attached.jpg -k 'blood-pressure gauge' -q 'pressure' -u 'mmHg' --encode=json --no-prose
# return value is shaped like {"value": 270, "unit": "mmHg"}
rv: {"value": 34, "unit": "mmHg"}
